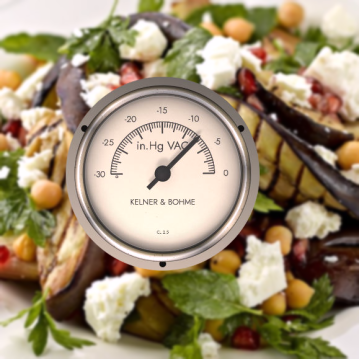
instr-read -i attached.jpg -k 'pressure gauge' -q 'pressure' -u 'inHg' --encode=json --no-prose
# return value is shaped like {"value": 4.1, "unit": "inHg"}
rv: {"value": -7.5, "unit": "inHg"}
